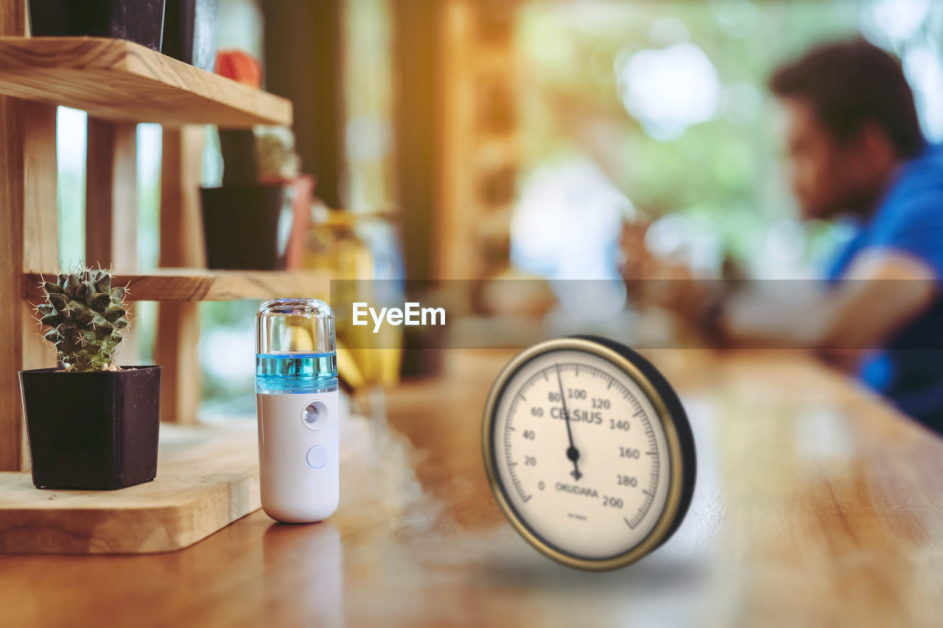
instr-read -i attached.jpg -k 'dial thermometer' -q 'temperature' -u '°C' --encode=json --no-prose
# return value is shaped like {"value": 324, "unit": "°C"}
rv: {"value": 90, "unit": "°C"}
